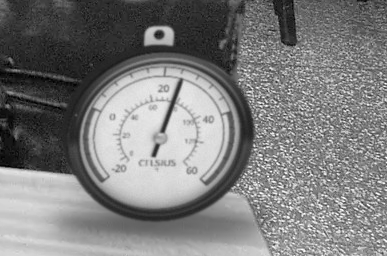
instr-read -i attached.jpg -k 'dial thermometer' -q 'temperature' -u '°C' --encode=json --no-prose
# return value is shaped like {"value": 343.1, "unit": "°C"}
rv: {"value": 24, "unit": "°C"}
